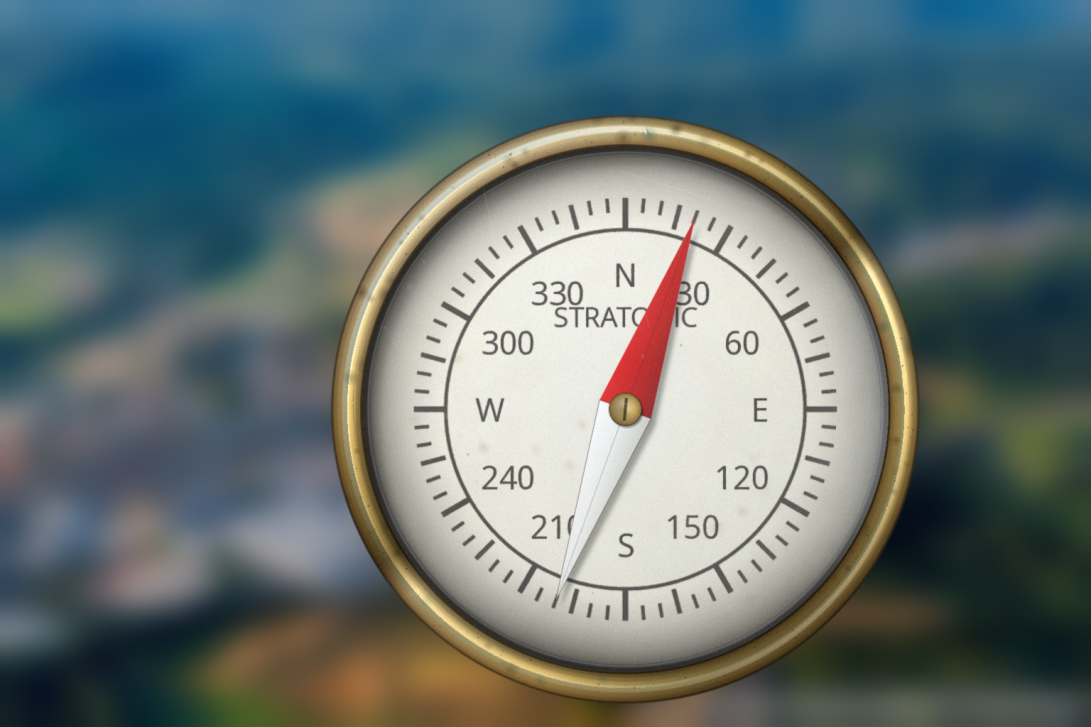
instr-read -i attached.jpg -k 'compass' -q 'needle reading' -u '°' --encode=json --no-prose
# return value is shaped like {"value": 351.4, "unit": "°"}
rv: {"value": 20, "unit": "°"}
